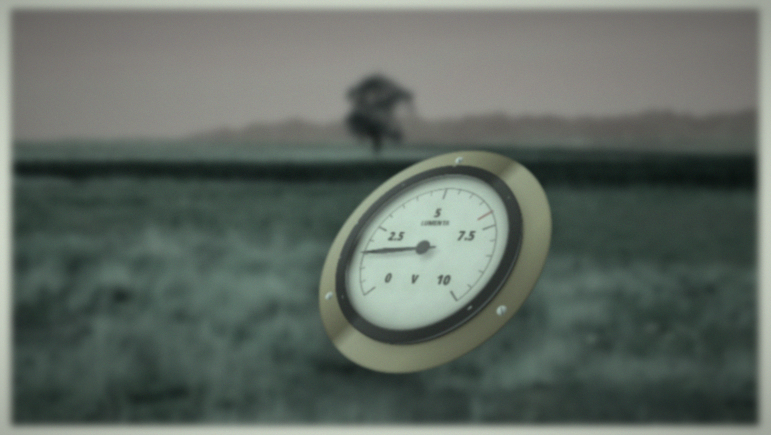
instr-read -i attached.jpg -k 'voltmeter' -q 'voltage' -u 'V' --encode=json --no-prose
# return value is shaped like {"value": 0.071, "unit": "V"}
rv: {"value": 1.5, "unit": "V"}
